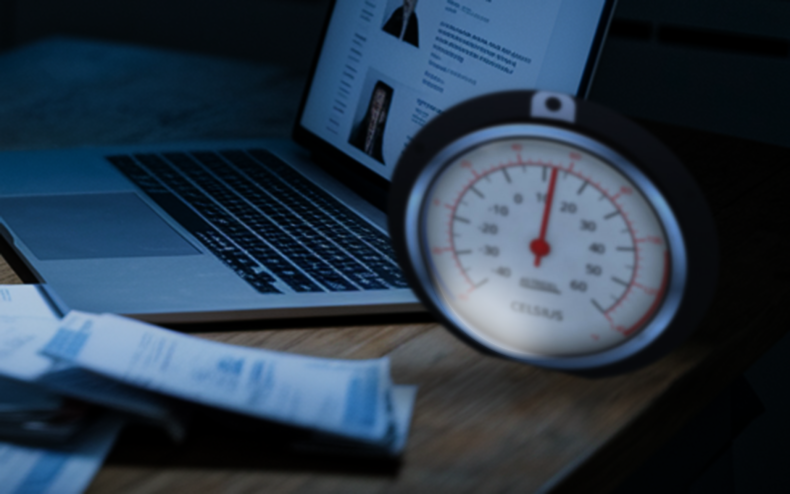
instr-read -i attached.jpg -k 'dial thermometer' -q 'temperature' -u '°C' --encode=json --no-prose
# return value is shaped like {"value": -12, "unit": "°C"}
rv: {"value": 12.5, "unit": "°C"}
